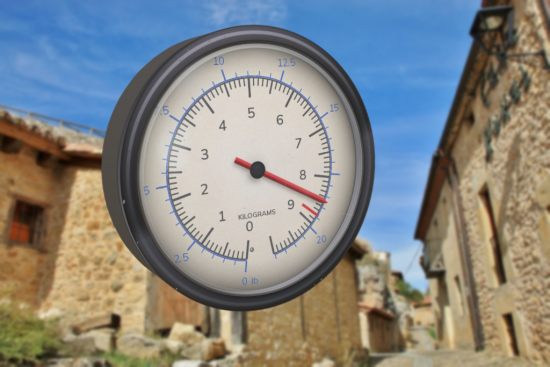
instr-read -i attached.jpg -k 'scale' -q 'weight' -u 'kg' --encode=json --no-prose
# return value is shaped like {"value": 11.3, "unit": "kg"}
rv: {"value": 8.5, "unit": "kg"}
